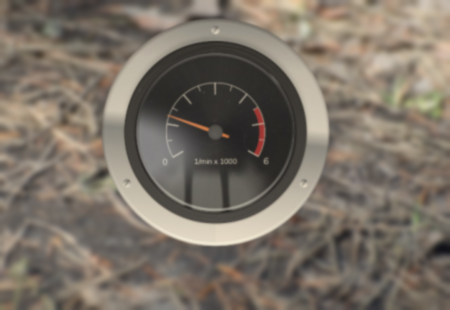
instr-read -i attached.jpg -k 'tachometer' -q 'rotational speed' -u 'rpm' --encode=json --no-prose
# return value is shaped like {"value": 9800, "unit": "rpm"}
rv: {"value": 1250, "unit": "rpm"}
